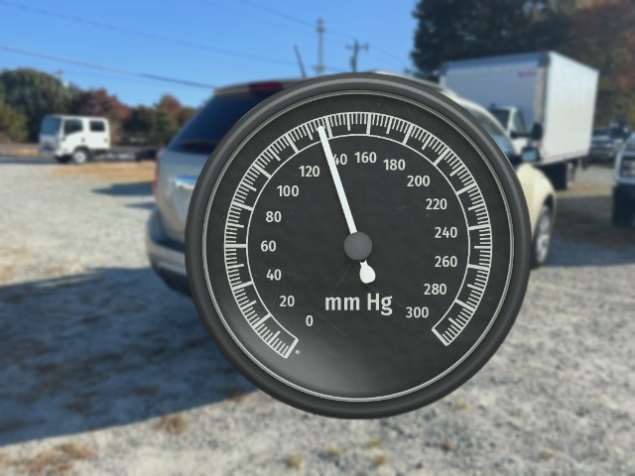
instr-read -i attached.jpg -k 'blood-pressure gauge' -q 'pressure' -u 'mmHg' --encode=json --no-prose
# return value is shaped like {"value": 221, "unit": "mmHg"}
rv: {"value": 136, "unit": "mmHg"}
